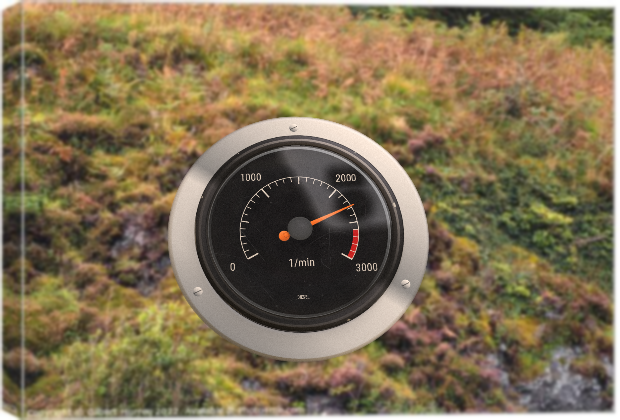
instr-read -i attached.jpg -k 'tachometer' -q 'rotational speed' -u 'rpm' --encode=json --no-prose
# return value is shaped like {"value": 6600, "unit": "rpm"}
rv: {"value": 2300, "unit": "rpm"}
